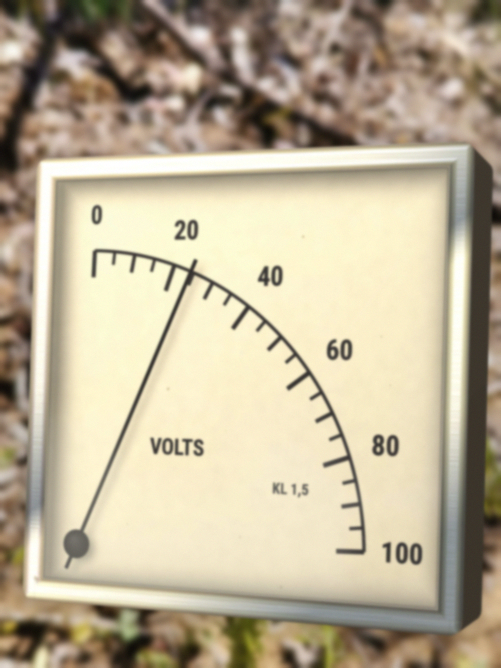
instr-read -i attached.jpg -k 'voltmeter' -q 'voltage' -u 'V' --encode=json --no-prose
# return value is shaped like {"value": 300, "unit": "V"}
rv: {"value": 25, "unit": "V"}
